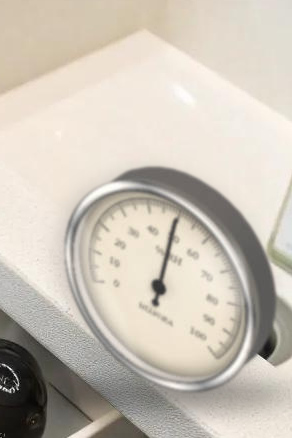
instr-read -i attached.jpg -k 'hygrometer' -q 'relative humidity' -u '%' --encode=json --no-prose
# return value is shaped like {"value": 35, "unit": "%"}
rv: {"value": 50, "unit": "%"}
